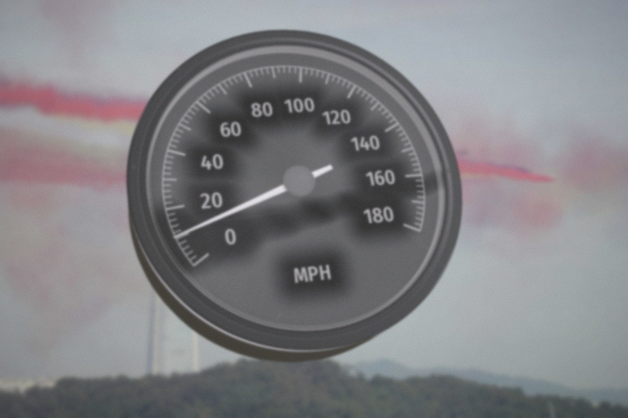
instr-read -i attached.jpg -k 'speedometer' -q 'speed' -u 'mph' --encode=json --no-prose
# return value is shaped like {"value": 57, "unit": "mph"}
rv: {"value": 10, "unit": "mph"}
